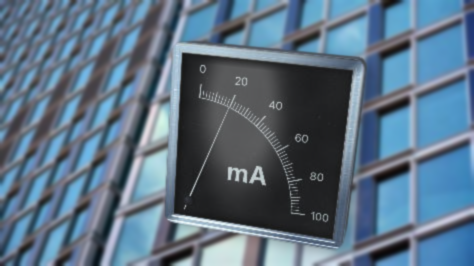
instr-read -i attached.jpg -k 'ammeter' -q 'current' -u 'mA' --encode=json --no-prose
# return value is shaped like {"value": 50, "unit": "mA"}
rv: {"value": 20, "unit": "mA"}
